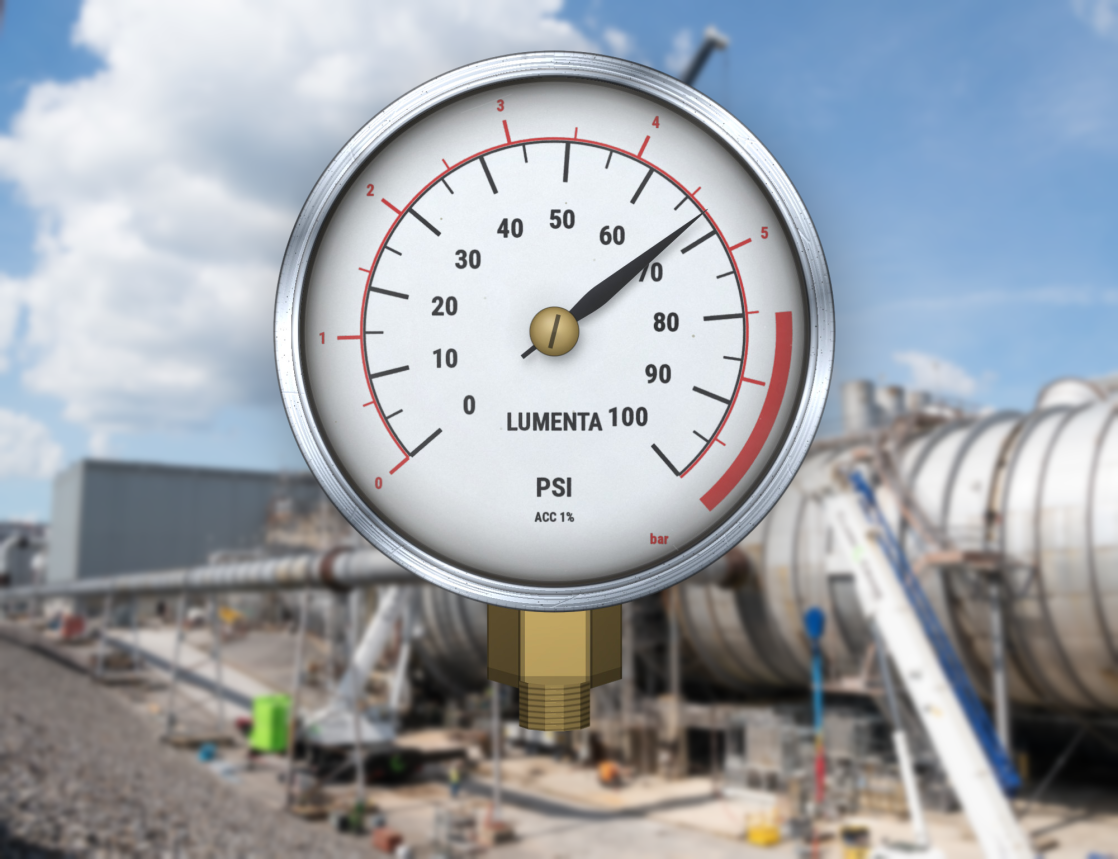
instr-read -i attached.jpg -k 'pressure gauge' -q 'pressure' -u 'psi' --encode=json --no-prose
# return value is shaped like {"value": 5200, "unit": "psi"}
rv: {"value": 67.5, "unit": "psi"}
